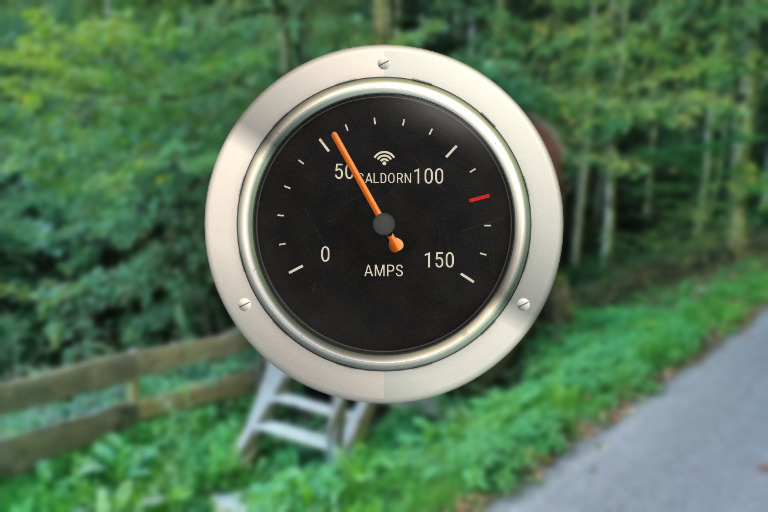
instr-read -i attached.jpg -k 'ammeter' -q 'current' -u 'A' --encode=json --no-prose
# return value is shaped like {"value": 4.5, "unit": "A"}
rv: {"value": 55, "unit": "A"}
